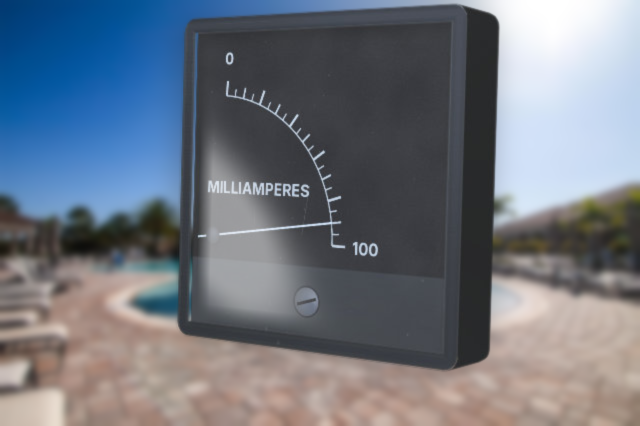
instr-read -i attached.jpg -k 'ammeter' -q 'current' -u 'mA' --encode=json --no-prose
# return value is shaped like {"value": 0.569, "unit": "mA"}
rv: {"value": 90, "unit": "mA"}
